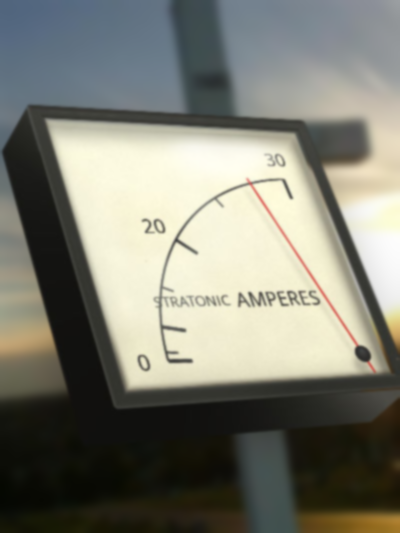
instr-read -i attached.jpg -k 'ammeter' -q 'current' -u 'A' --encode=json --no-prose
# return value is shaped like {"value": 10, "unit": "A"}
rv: {"value": 27.5, "unit": "A"}
